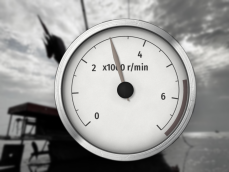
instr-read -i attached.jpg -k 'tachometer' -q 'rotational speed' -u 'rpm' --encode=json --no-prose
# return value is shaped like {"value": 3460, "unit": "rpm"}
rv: {"value": 3000, "unit": "rpm"}
